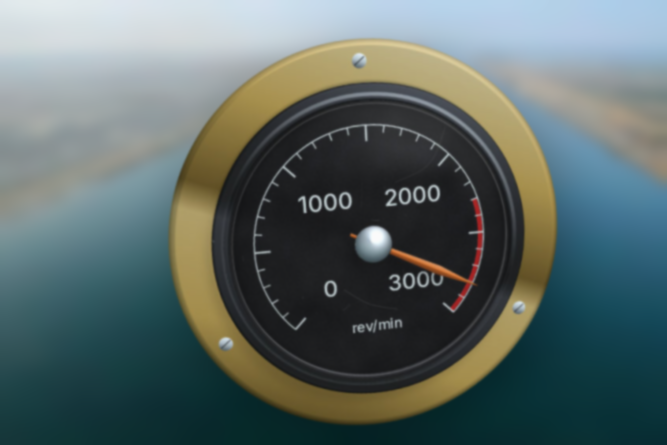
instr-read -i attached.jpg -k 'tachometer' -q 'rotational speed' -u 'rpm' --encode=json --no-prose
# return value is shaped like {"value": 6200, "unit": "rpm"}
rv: {"value": 2800, "unit": "rpm"}
